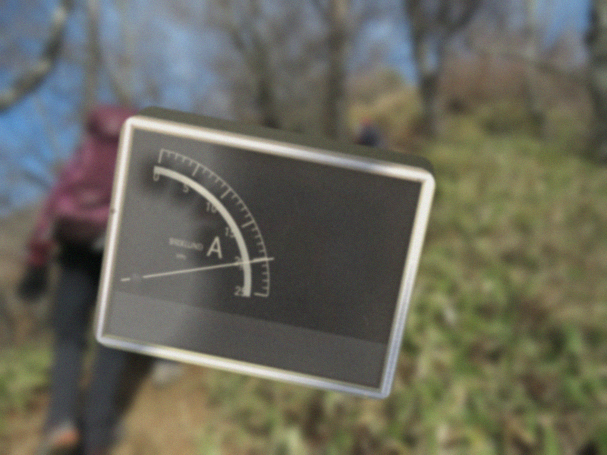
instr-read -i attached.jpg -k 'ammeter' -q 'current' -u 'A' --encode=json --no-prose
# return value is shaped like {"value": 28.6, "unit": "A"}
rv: {"value": 20, "unit": "A"}
